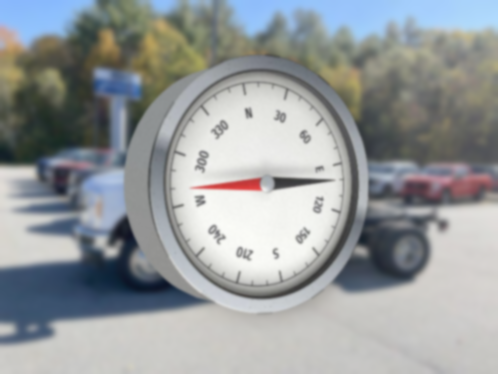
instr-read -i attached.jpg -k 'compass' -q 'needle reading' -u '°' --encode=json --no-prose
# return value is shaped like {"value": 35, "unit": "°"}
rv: {"value": 280, "unit": "°"}
